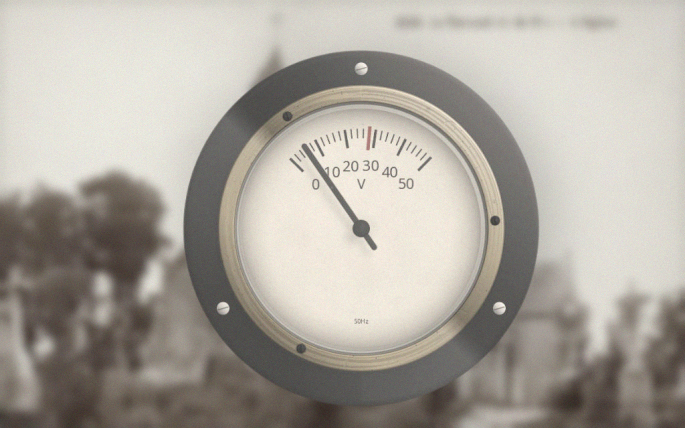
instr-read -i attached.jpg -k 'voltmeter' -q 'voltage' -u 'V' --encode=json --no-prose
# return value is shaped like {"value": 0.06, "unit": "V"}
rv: {"value": 6, "unit": "V"}
